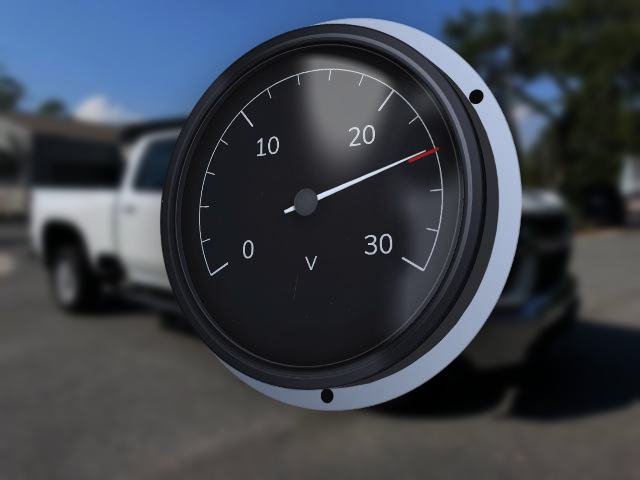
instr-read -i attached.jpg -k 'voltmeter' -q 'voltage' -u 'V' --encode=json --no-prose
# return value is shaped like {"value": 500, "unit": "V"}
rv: {"value": 24, "unit": "V"}
